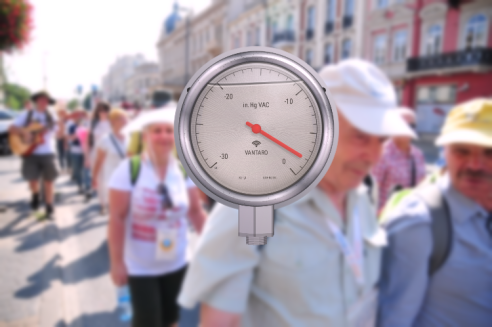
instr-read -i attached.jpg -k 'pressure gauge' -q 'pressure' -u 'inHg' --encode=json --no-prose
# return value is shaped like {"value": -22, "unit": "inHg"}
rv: {"value": -2, "unit": "inHg"}
